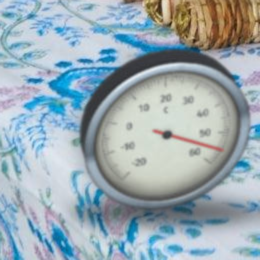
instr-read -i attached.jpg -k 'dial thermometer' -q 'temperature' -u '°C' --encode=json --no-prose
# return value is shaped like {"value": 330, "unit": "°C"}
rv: {"value": 55, "unit": "°C"}
